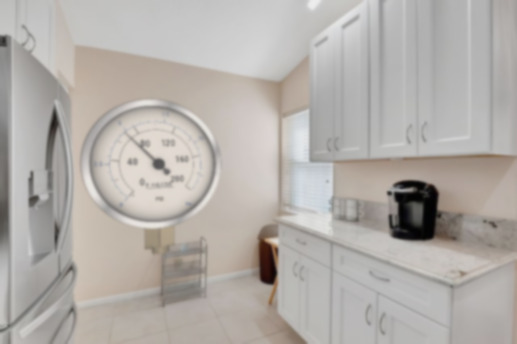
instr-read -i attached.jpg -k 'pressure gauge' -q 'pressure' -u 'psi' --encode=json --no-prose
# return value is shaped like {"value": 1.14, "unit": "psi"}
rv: {"value": 70, "unit": "psi"}
